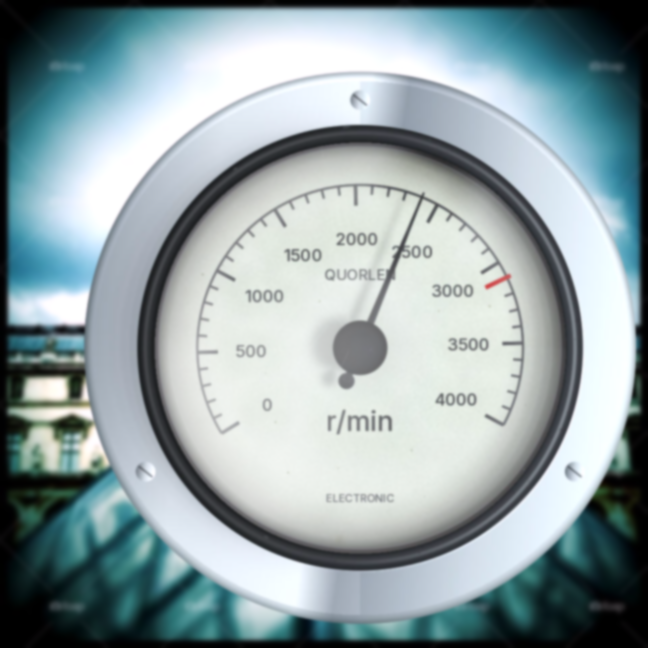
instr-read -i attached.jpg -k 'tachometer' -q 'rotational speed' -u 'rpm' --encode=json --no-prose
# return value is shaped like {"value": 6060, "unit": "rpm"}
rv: {"value": 2400, "unit": "rpm"}
